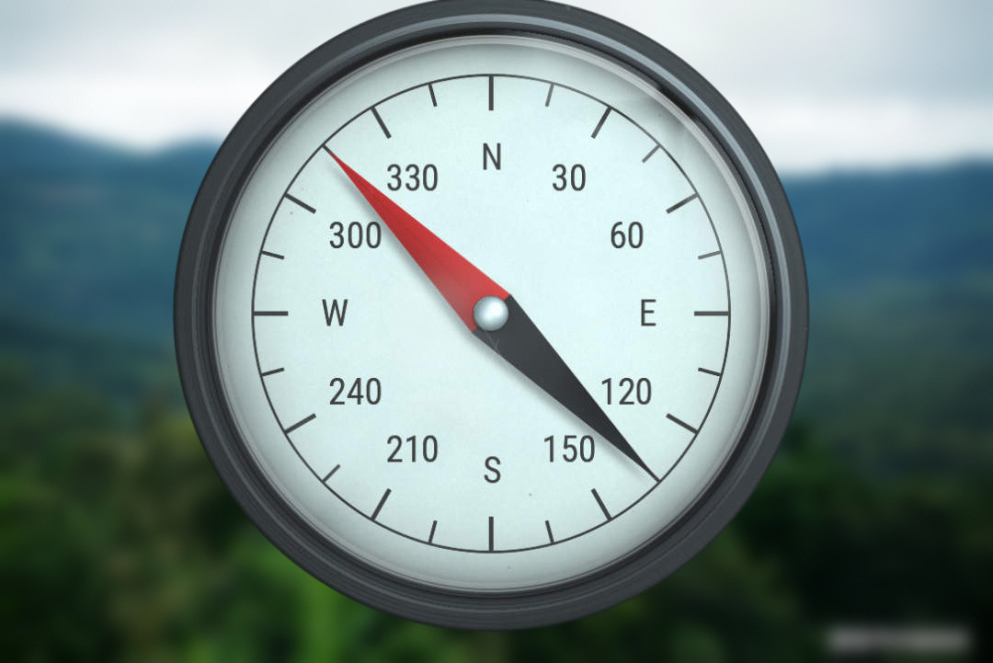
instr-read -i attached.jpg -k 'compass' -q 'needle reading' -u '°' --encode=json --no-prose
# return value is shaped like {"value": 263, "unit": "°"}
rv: {"value": 315, "unit": "°"}
